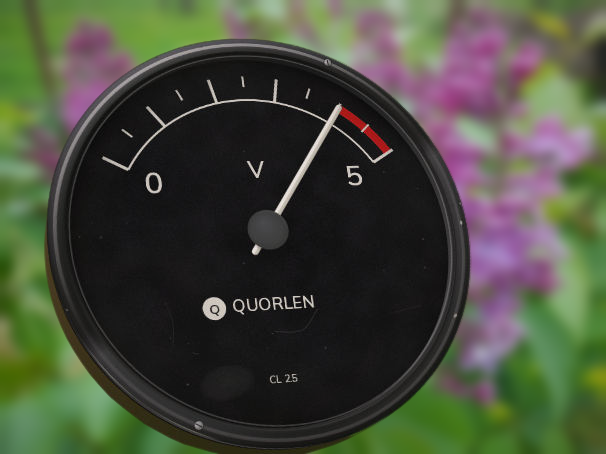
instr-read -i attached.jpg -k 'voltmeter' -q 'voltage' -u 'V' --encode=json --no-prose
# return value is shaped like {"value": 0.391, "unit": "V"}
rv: {"value": 4, "unit": "V"}
